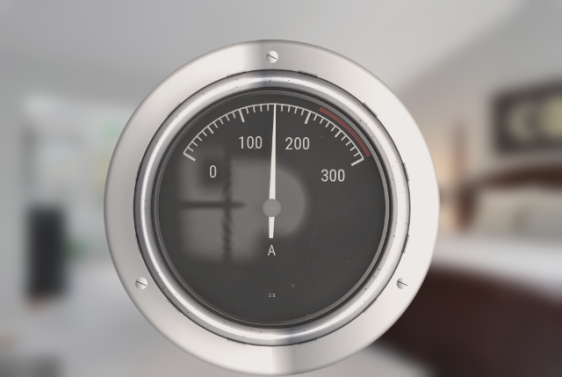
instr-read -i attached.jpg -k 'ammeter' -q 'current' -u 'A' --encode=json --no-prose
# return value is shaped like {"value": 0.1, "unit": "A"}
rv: {"value": 150, "unit": "A"}
